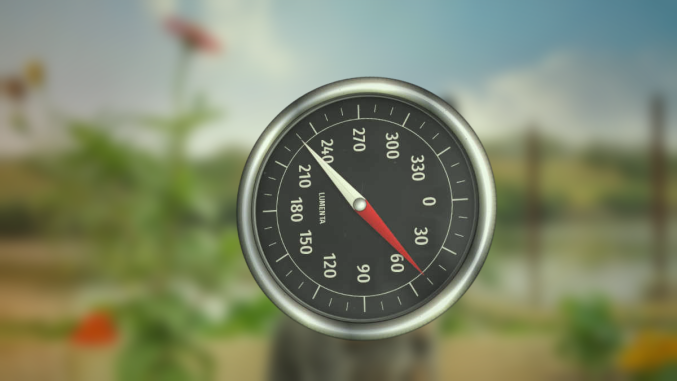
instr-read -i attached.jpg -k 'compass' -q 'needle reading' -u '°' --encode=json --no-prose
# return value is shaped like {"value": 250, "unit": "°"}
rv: {"value": 50, "unit": "°"}
